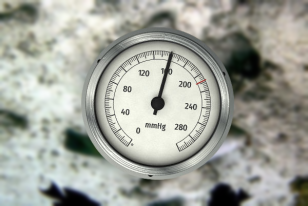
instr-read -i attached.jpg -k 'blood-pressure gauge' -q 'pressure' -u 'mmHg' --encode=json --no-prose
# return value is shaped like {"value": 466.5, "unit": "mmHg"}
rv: {"value": 160, "unit": "mmHg"}
